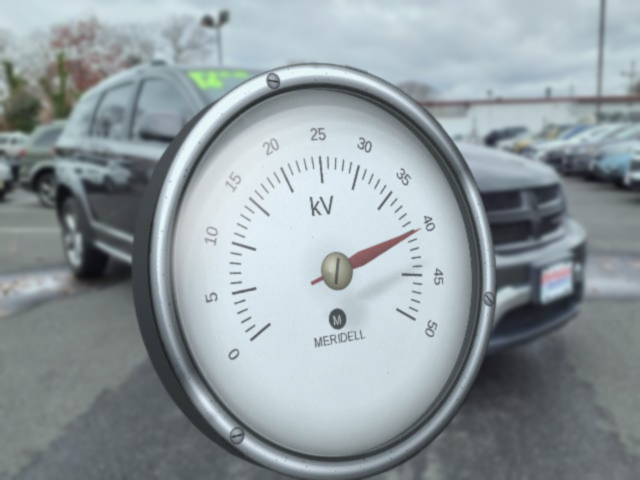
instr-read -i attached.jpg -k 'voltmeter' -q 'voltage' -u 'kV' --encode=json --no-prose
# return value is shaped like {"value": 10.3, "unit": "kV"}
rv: {"value": 40, "unit": "kV"}
